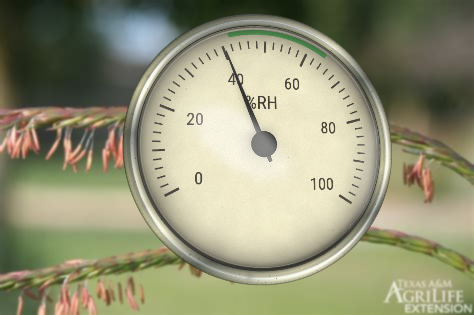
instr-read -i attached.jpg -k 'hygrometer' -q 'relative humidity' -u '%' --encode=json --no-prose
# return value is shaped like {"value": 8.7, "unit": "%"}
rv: {"value": 40, "unit": "%"}
